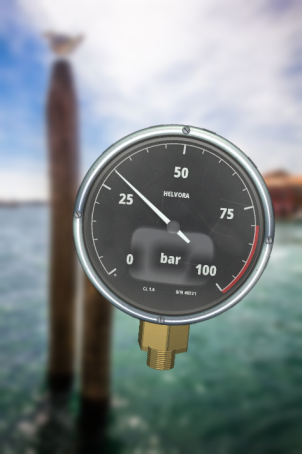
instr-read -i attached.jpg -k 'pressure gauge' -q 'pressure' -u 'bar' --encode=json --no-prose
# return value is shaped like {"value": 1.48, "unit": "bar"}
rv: {"value": 30, "unit": "bar"}
